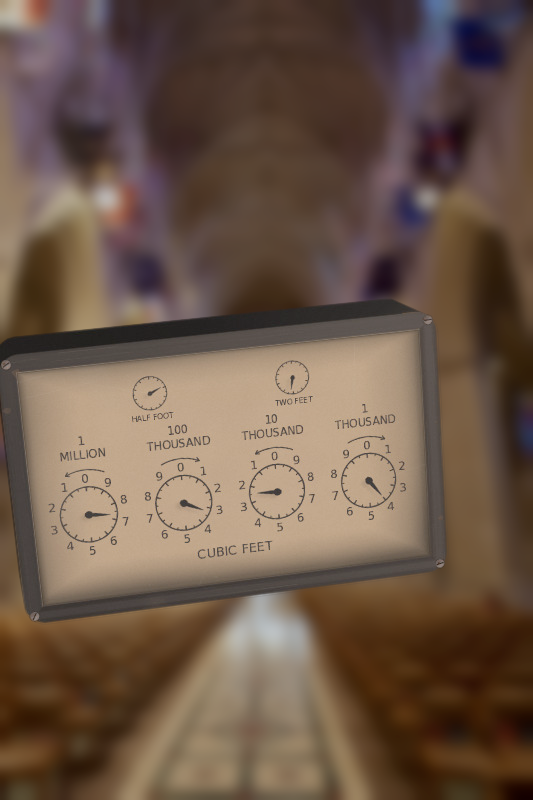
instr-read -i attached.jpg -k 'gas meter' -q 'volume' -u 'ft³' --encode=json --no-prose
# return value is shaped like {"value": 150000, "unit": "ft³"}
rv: {"value": 732400, "unit": "ft³"}
